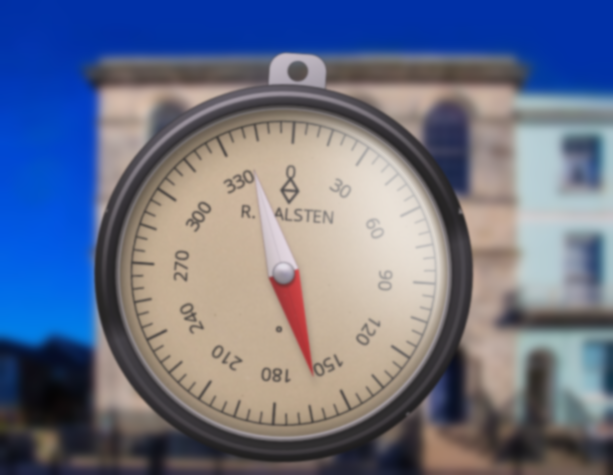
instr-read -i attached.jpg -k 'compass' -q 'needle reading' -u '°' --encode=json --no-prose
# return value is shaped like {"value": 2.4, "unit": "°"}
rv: {"value": 160, "unit": "°"}
